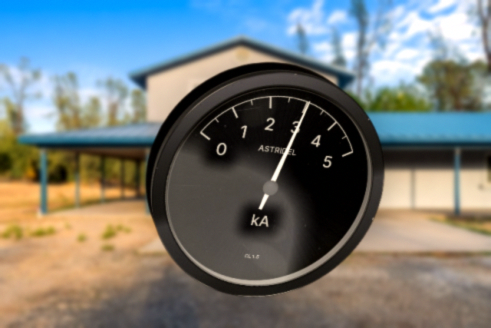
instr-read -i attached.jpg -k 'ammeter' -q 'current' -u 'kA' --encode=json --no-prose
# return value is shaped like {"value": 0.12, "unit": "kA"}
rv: {"value": 3, "unit": "kA"}
